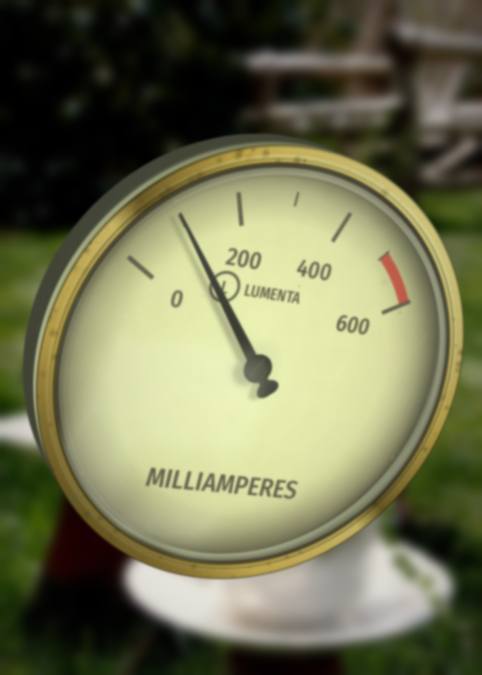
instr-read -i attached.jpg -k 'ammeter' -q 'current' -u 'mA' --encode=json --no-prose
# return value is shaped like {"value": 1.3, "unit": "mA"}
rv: {"value": 100, "unit": "mA"}
